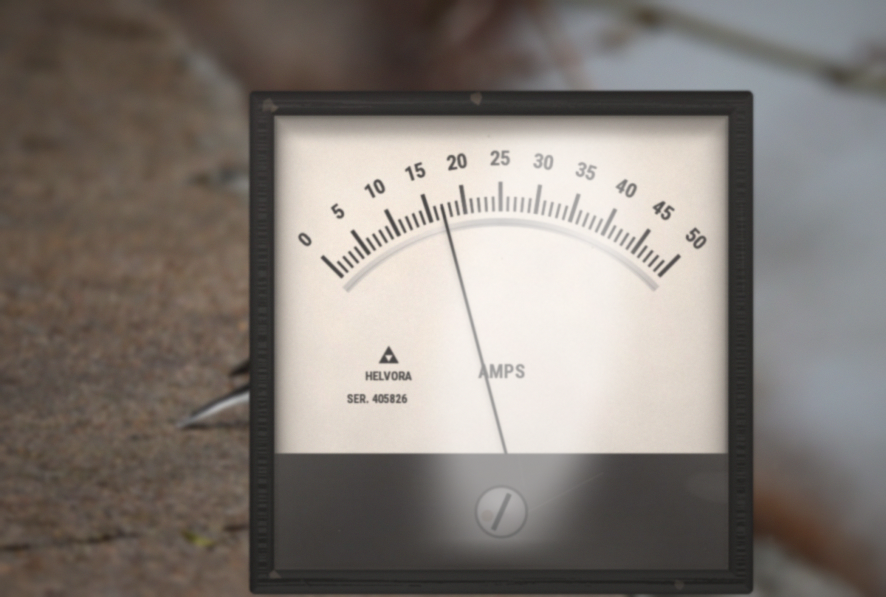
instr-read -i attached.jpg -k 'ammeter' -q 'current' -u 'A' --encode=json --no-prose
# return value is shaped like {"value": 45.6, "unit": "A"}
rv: {"value": 17, "unit": "A"}
